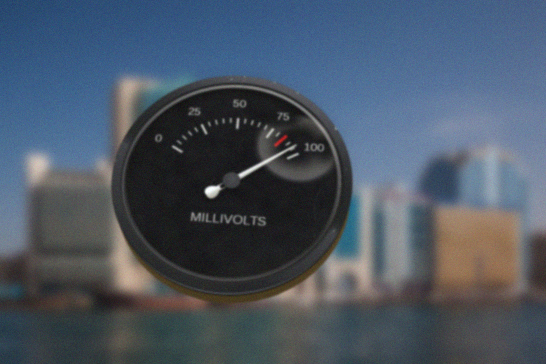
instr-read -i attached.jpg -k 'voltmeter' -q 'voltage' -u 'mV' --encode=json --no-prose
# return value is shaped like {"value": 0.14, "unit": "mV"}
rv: {"value": 95, "unit": "mV"}
